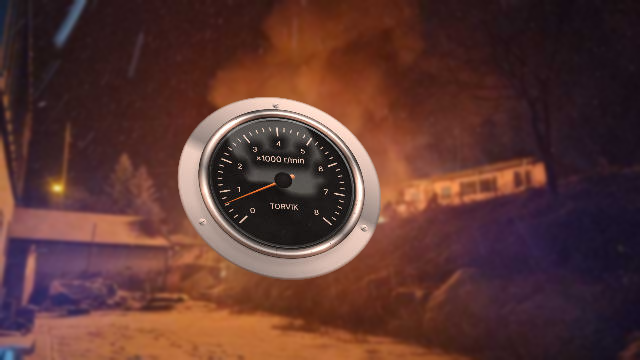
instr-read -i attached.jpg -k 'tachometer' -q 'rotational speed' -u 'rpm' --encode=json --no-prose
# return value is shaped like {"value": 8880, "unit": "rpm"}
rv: {"value": 600, "unit": "rpm"}
